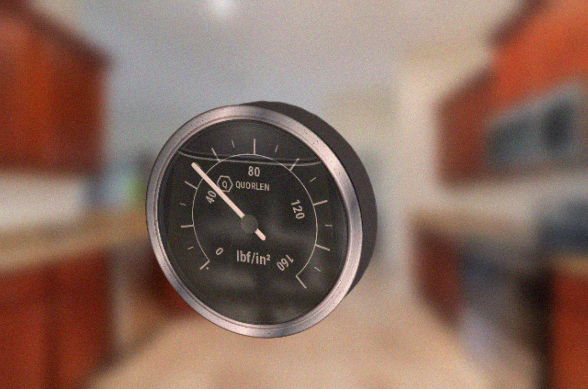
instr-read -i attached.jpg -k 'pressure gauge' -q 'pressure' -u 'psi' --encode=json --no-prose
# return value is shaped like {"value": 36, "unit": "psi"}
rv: {"value": 50, "unit": "psi"}
